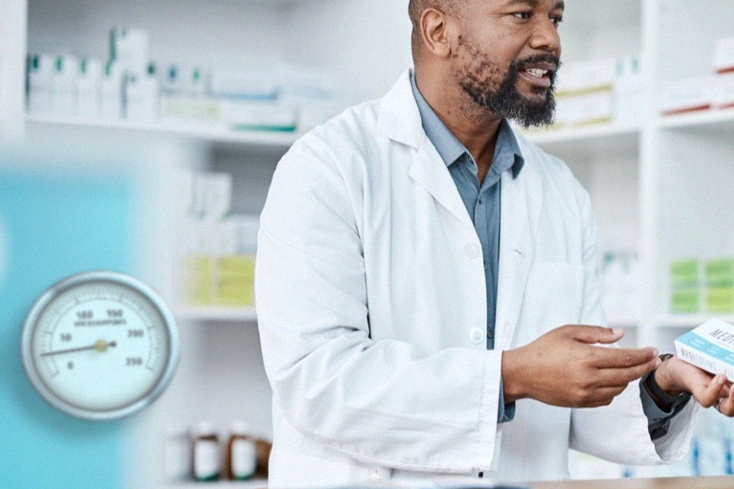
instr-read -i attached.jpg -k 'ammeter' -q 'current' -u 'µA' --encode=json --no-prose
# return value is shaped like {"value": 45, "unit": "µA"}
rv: {"value": 25, "unit": "µA"}
